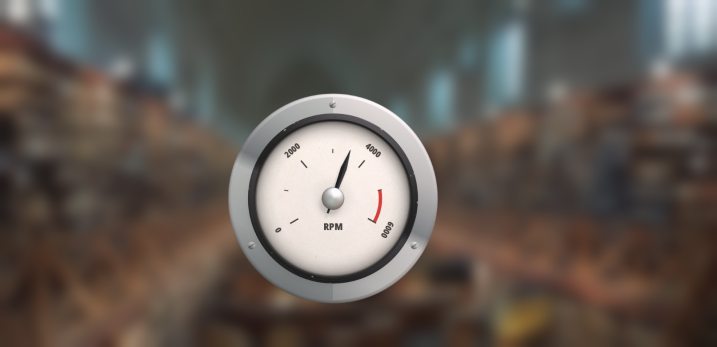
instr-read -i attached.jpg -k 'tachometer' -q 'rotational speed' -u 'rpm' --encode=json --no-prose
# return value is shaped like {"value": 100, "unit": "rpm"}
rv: {"value": 3500, "unit": "rpm"}
